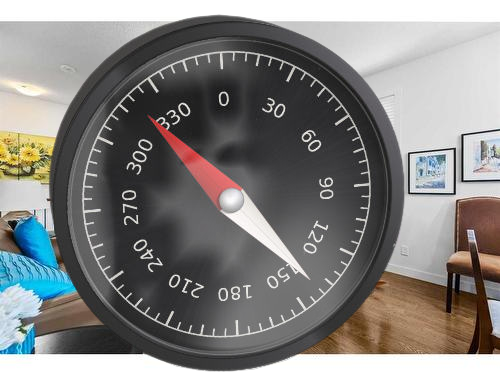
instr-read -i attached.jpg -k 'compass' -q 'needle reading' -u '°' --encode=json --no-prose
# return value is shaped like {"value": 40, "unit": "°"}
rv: {"value": 320, "unit": "°"}
